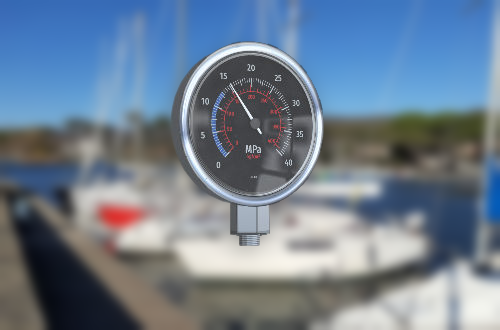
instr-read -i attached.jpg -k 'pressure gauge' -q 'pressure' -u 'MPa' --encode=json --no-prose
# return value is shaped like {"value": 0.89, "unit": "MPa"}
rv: {"value": 15, "unit": "MPa"}
